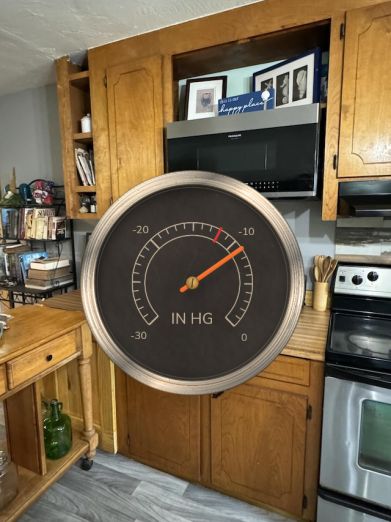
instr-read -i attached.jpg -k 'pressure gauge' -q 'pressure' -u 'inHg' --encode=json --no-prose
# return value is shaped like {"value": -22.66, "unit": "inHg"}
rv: {"value": -9, "unit": "inHg"}
